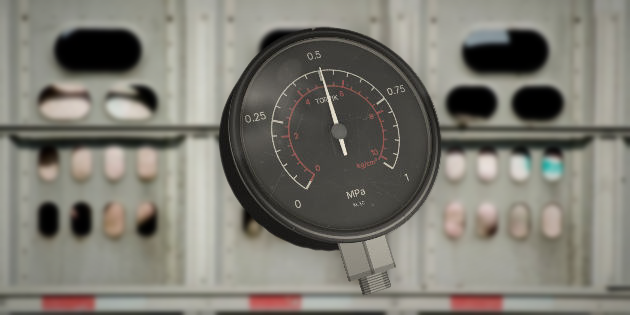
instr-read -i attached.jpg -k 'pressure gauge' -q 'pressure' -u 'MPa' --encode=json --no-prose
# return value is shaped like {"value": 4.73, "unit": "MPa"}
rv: {"value": 0.5, "unit": "MPa"}
